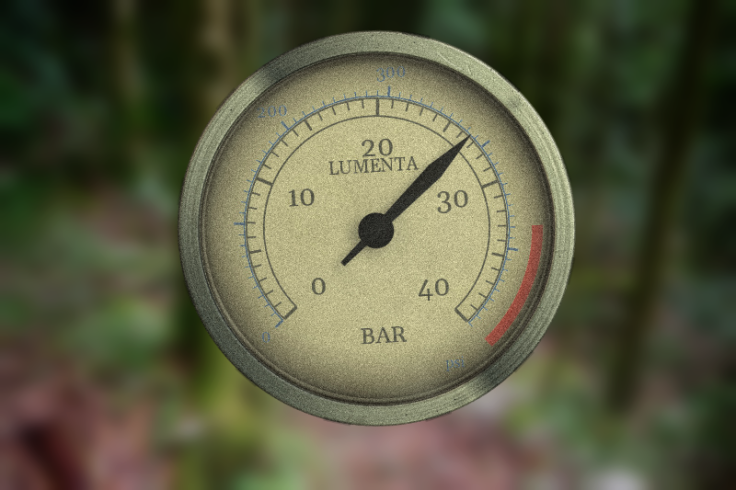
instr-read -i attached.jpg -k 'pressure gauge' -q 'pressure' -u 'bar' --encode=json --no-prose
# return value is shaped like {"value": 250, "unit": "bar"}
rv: {"value": 26.5, "unit": "bar"}
